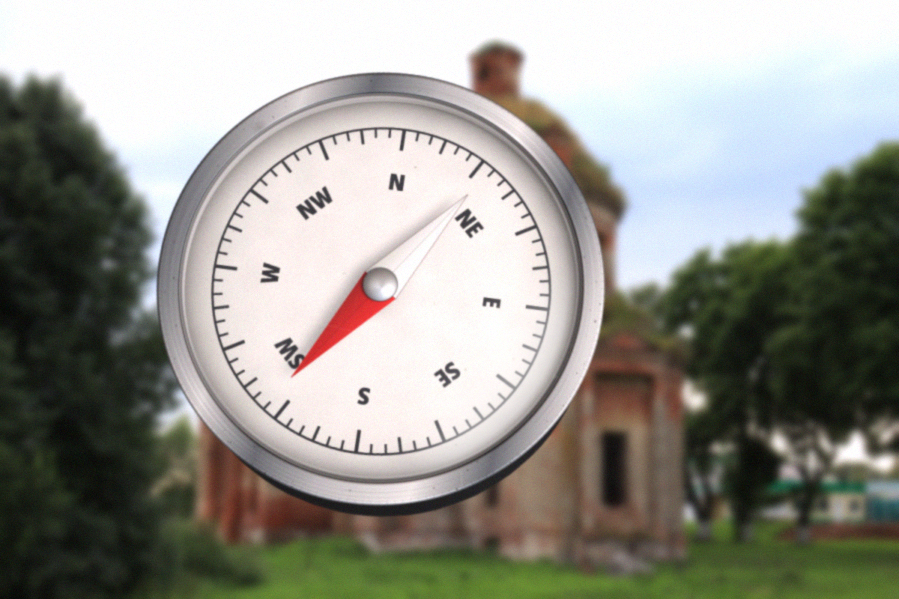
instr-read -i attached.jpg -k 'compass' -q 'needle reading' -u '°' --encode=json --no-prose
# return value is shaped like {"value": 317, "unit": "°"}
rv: {"value": 215, "unit": "°"}
